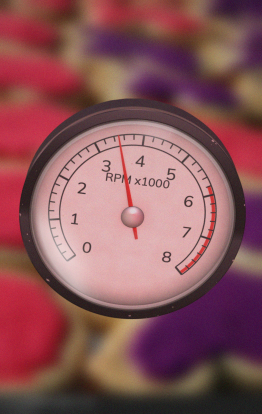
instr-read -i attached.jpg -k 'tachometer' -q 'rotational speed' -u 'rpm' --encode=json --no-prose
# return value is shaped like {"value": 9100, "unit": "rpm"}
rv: {"value": 3500, "unit": "rpm"}
